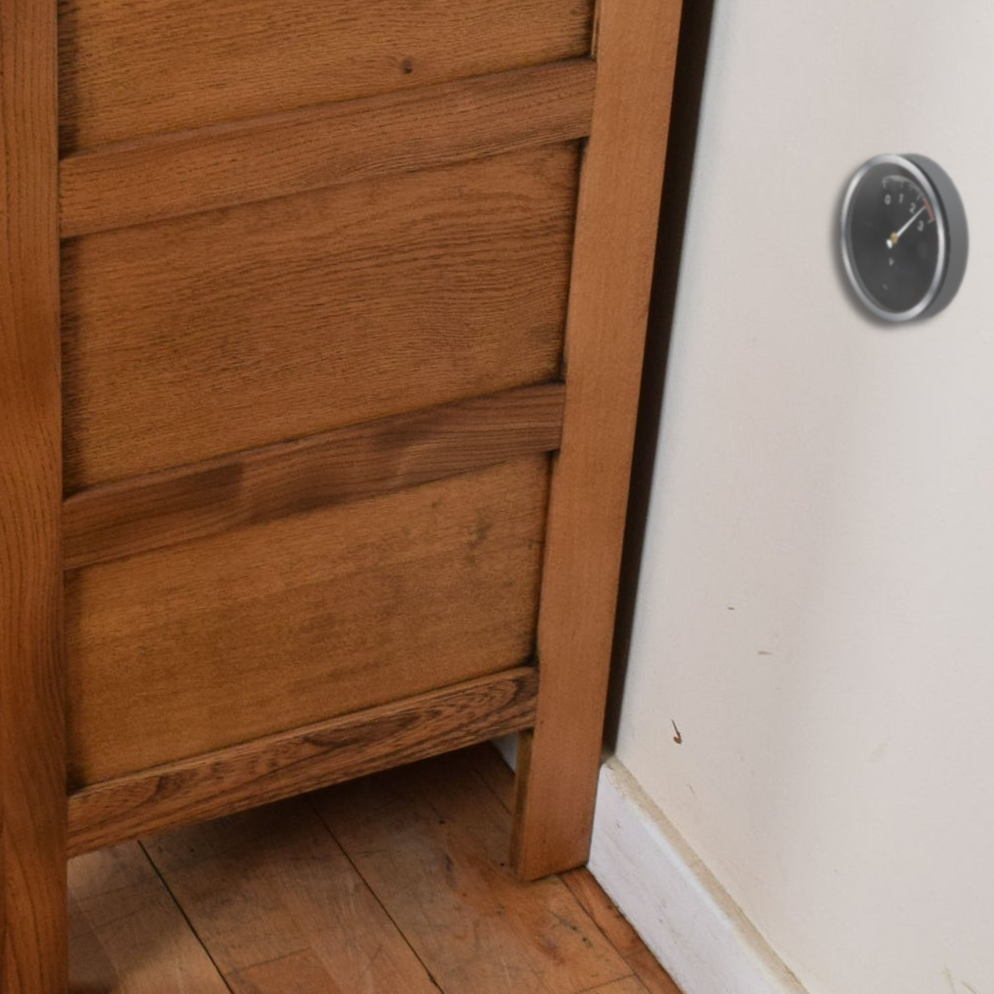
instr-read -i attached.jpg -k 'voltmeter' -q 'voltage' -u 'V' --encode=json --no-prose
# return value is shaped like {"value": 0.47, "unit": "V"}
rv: {"value": 2.5, "unit": "V"}
